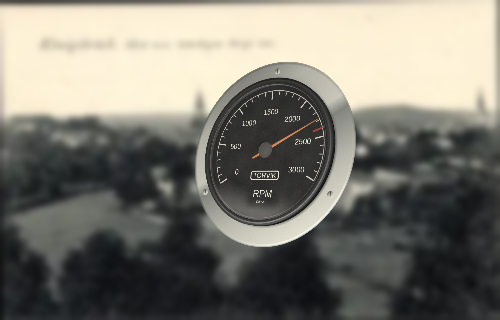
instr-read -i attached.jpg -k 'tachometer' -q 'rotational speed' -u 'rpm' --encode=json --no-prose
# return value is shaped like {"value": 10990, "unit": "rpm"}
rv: {"value": 2300, "unit": "rpm"}
